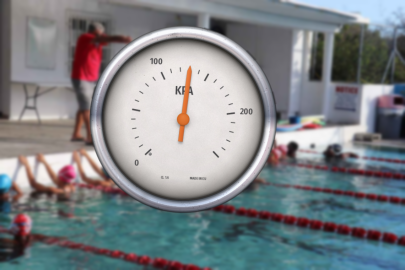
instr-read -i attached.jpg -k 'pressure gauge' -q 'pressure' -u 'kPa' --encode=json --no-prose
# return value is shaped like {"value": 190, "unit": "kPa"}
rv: {"value": 130, "unit": "kPa"}
